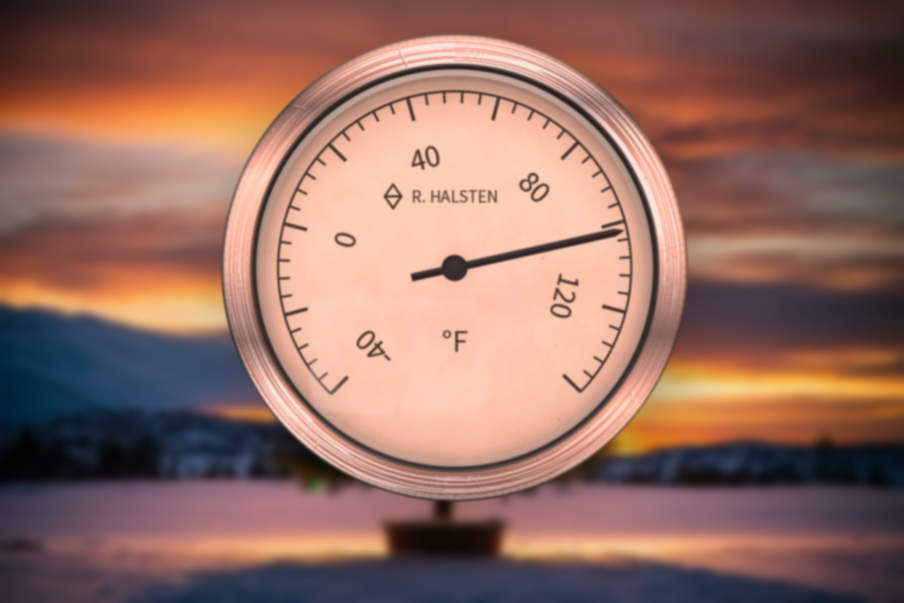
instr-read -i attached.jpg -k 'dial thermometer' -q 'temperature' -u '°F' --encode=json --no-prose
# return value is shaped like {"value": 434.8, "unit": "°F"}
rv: {"value": 102, "unit": "°F"}
